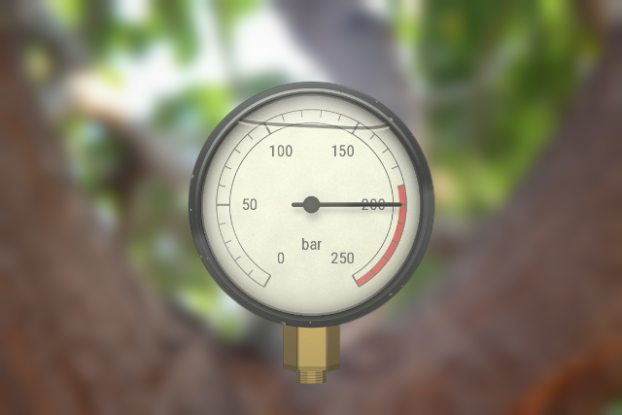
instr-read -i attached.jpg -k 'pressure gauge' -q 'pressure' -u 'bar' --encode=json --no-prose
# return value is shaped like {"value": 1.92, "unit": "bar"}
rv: {"value": 200, "unit": "bar"}
